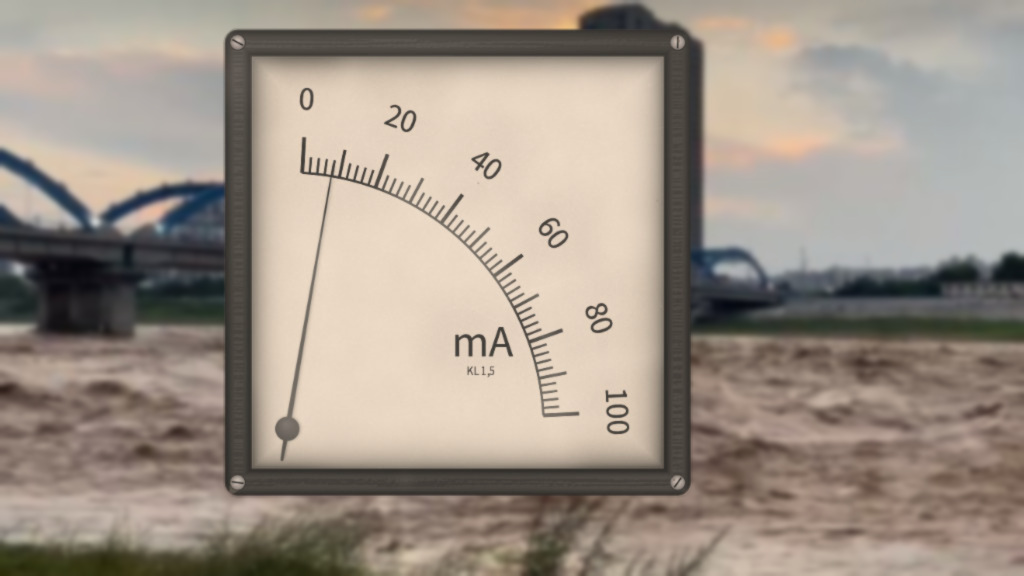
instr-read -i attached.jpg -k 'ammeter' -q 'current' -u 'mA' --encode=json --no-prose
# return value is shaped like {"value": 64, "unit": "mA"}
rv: {"value": 8, "unit": "mA"}
